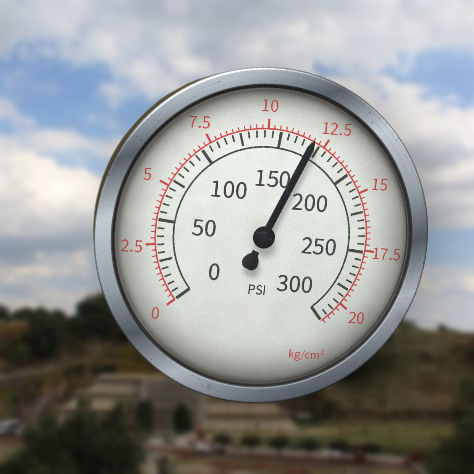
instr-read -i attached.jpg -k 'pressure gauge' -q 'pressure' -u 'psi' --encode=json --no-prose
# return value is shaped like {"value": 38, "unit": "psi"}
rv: {"value": 170, "unit": "psi"}
